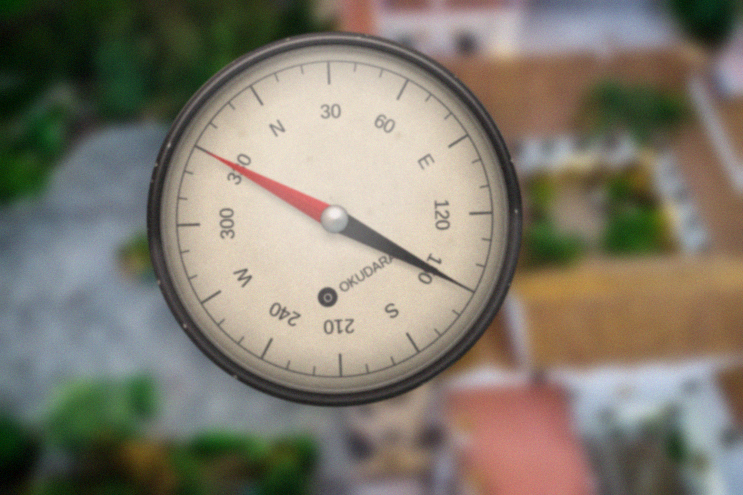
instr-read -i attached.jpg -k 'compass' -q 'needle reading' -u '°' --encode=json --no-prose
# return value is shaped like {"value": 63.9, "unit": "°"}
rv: {"value": 330, "unit": "°"}
